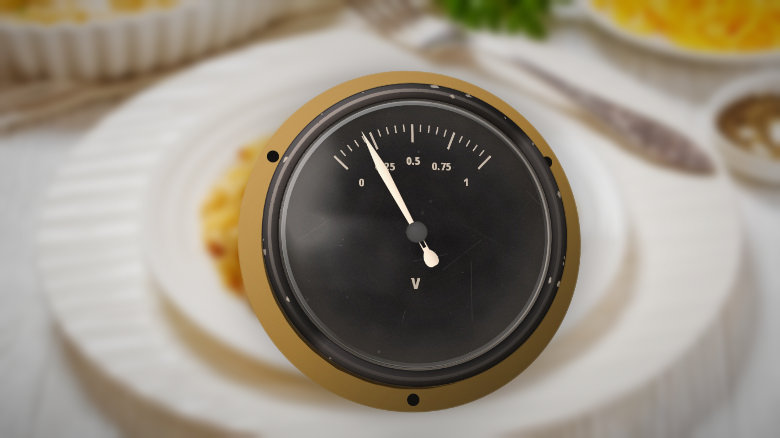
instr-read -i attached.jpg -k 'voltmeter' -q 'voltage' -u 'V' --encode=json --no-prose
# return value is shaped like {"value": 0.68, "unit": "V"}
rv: {"value": 0.2, "unit": "V"}
